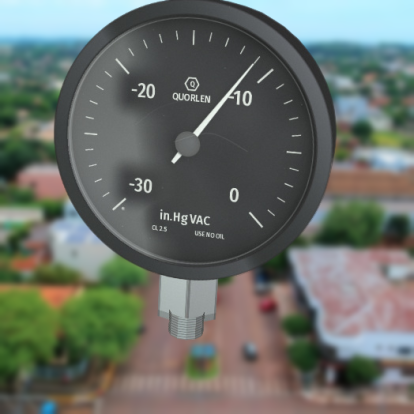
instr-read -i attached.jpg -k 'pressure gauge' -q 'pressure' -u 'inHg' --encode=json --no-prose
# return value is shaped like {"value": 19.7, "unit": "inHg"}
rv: {"value": -11, "unit": "inHg"}
